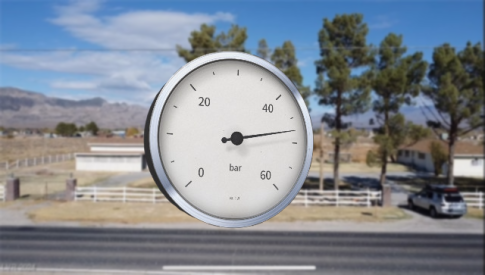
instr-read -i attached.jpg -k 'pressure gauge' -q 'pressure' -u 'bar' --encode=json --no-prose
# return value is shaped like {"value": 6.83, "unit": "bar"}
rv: {"value": 47.5, "unit": "bar"}
